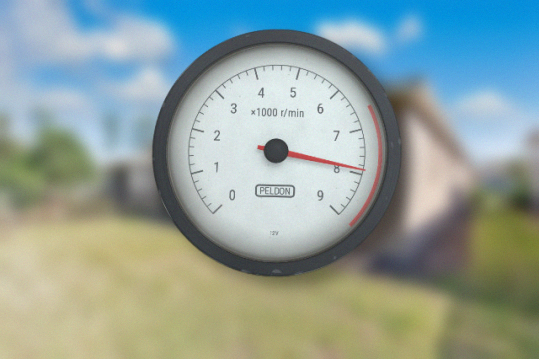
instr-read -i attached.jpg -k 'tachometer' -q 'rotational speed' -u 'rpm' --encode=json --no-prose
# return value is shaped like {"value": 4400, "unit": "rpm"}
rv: {"value": 7900, "unit": "rpm"}
